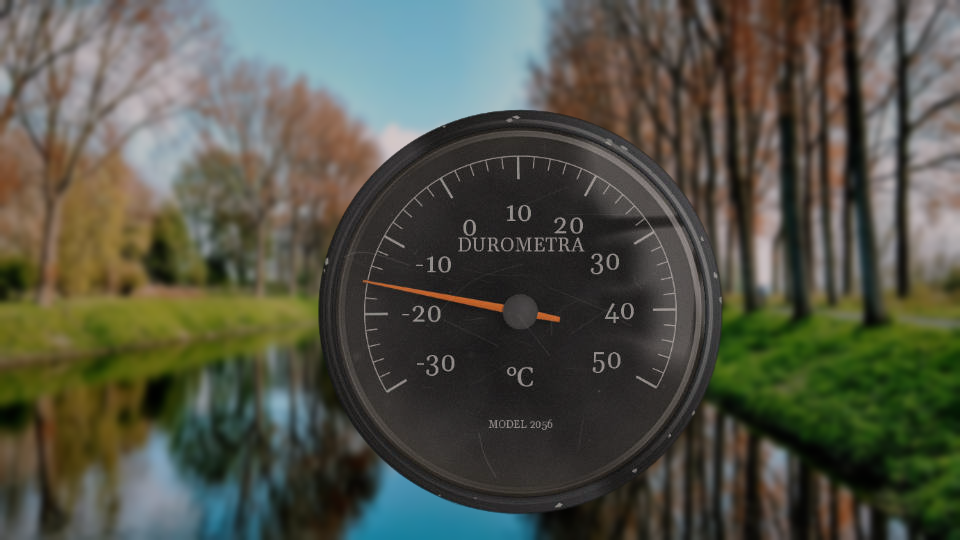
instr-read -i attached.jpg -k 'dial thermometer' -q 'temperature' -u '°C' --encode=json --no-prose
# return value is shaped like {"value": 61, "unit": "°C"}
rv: {"value": -16, "unit": "°C"}
